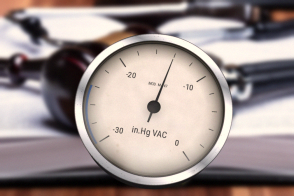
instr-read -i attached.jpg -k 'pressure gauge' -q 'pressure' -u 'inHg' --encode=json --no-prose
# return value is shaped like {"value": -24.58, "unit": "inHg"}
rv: {"value": -14, "unit": "inHg"}
